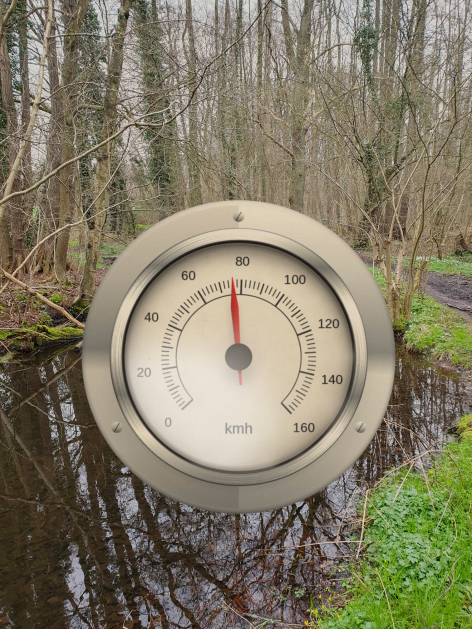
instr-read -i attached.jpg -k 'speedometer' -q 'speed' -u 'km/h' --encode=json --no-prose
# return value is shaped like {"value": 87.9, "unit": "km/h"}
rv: {"value": 76, "unit": "km/h"}
